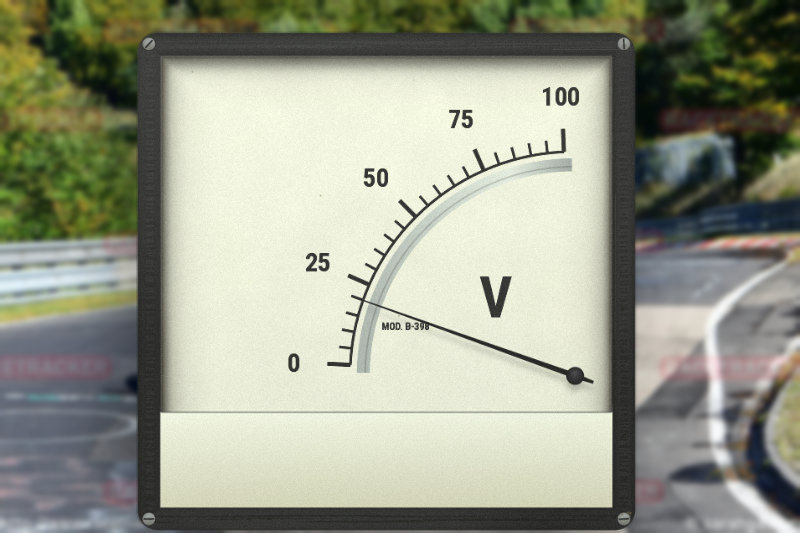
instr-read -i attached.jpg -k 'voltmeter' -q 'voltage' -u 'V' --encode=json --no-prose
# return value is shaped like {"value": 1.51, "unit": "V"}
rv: {"value": 20, "unit": "V"}
